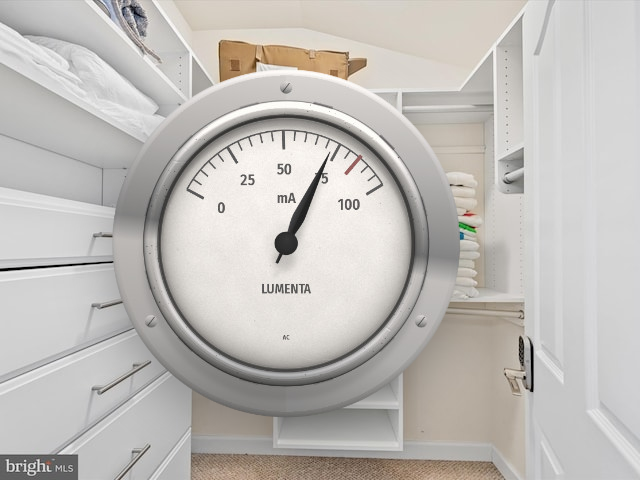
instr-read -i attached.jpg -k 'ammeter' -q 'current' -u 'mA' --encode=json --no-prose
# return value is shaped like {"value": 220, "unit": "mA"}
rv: {"value": 72.5, "unit": "mA"}
